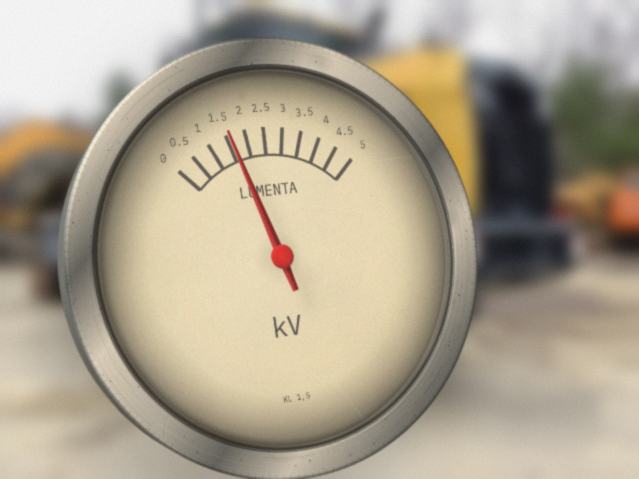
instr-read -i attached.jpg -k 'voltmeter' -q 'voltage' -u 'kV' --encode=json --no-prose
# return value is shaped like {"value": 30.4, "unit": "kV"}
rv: {"value": 1.5, "unit": "kV"}
